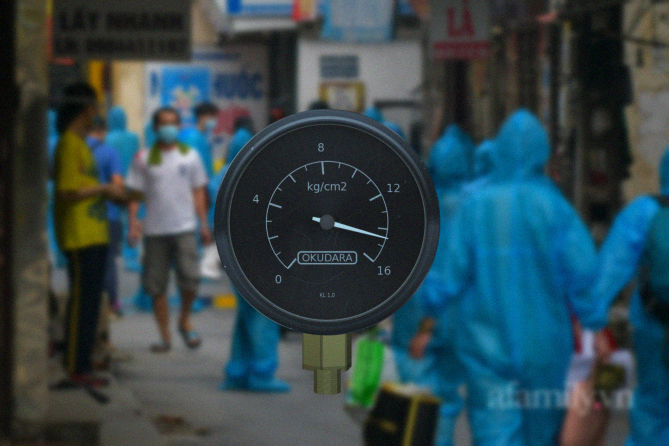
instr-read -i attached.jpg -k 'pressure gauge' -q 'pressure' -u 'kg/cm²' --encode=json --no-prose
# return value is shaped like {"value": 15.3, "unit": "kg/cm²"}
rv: {"value": 14.5, "unit": "kg/cm²"}
